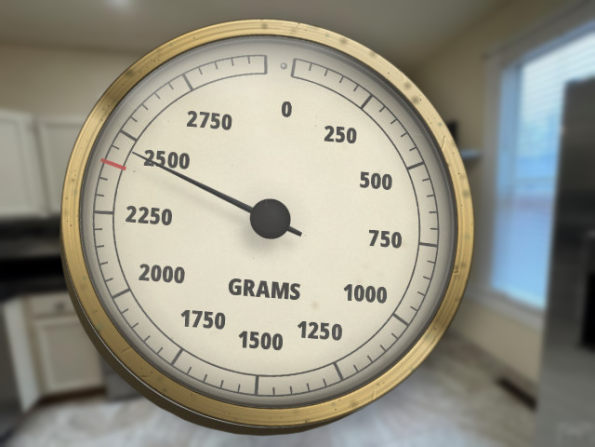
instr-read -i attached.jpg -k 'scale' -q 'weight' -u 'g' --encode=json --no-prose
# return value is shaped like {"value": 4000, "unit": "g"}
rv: {"value": 2450, "unit": "g"}
